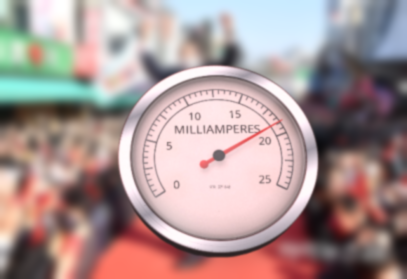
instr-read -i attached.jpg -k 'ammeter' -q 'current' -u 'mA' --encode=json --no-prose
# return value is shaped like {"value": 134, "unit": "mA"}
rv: {"value": 19, "unit": "mA"}
